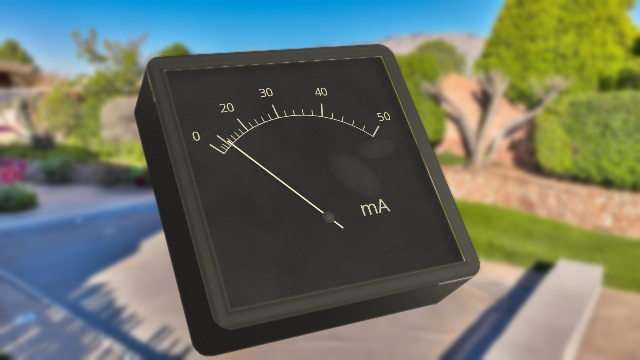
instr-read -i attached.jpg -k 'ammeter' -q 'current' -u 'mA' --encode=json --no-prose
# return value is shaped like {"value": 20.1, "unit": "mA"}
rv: {"value": 10, "unit": "mA"}
